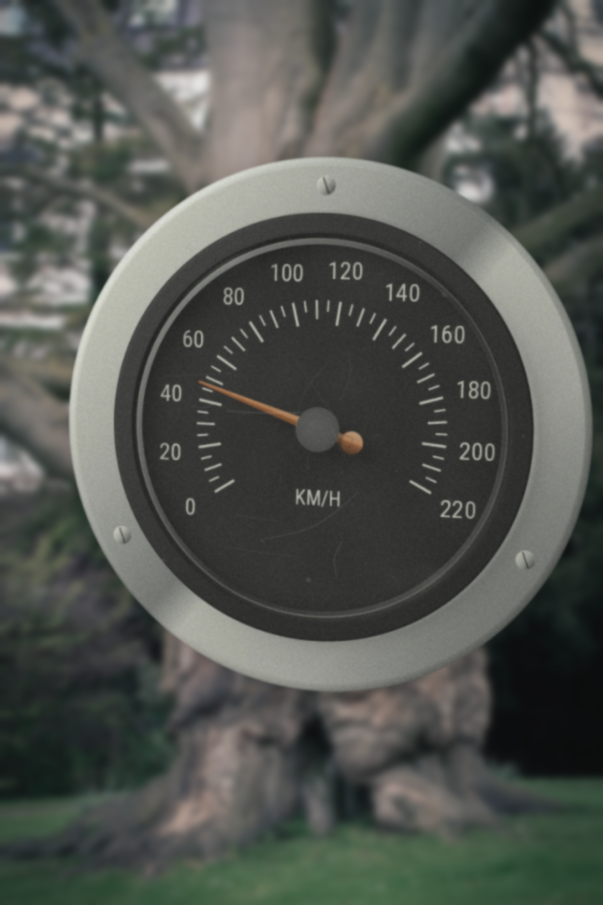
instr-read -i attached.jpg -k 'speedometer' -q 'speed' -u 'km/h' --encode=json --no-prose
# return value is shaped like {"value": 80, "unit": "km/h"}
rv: {"value": 47.5, "unit": "km/h"}
